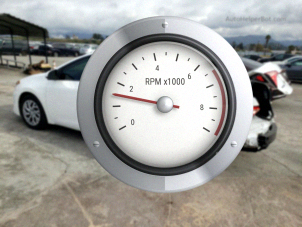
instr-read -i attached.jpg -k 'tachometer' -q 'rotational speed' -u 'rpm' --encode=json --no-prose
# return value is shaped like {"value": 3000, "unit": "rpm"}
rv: {"value": 1500, "unit": "rpm"}
